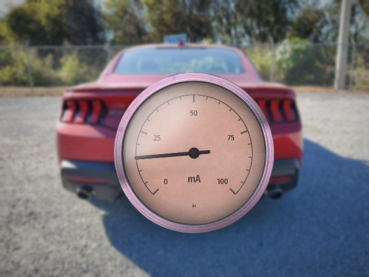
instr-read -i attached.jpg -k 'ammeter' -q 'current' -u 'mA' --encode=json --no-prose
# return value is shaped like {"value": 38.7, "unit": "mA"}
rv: {"value": 15, "unit": "mA"}
